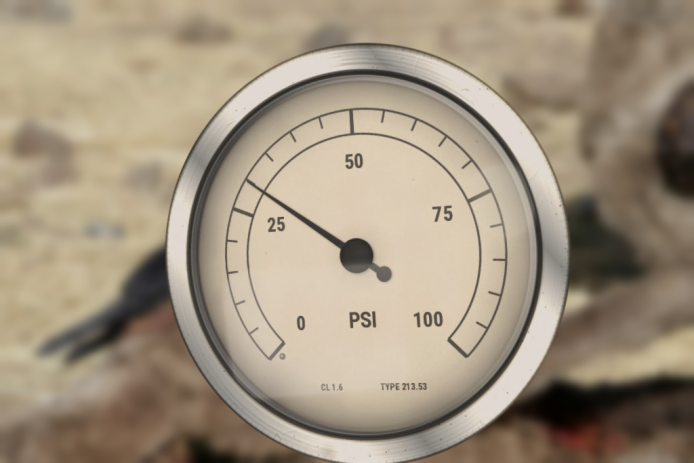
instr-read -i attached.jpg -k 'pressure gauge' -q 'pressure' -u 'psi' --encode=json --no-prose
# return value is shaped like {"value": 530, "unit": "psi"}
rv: {"value": 30, "unit": "psi"}
